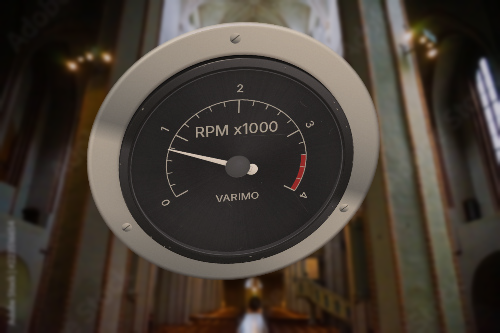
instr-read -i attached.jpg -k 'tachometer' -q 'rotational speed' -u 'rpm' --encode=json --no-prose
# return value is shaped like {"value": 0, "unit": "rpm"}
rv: {"value": 800, "unit": "rpm"}
